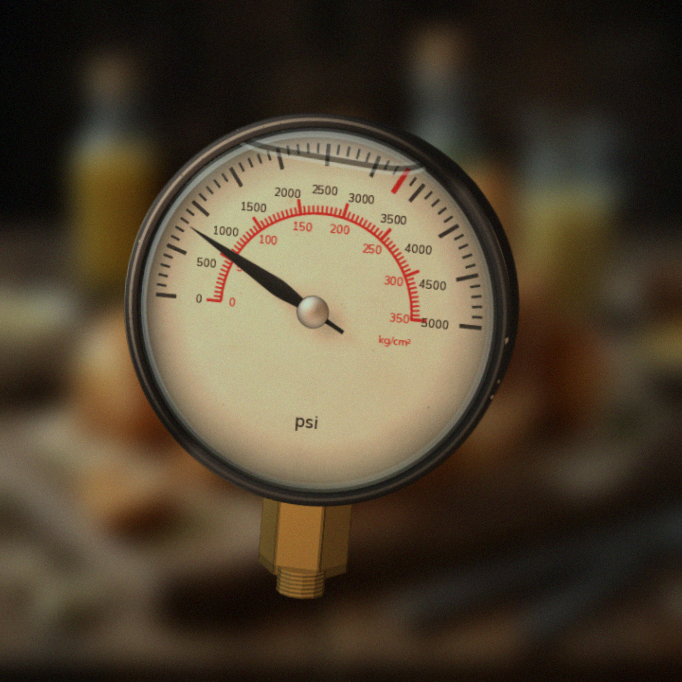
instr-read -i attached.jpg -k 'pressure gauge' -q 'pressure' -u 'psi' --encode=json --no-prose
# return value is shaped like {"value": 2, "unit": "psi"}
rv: {"value": 800, "unit": "psi"}
